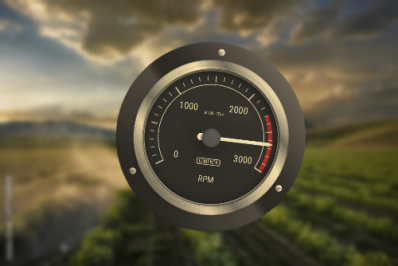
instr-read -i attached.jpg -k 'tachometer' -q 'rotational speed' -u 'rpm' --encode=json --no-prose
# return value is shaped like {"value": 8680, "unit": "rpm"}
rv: {"value": 2650, "unit": "rpm"}
